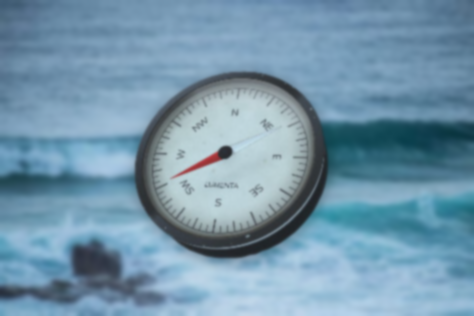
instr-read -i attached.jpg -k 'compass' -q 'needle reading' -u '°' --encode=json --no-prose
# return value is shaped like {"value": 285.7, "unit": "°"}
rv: {"value": 240, "unit": "°"}
